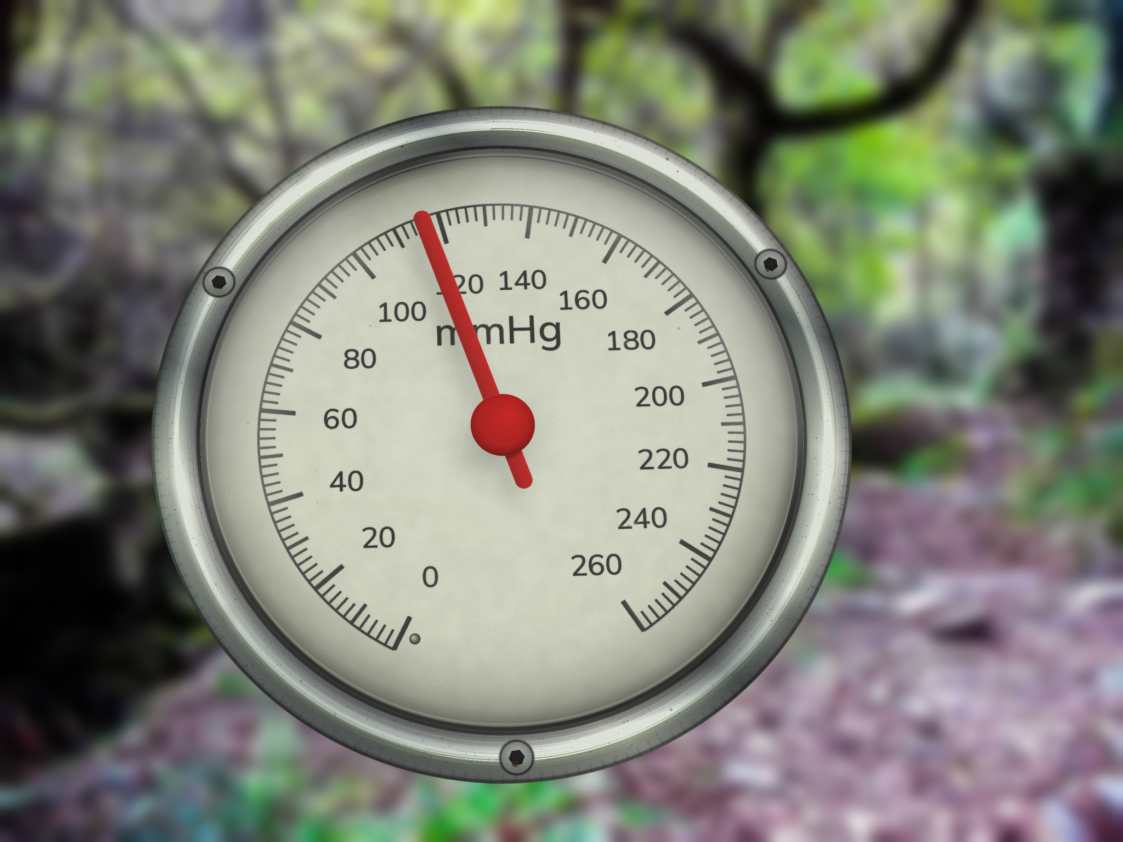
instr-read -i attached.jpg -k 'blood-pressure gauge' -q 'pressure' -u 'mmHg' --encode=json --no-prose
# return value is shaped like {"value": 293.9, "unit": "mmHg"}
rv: {"value": 116, "unit": "mmHg"}
